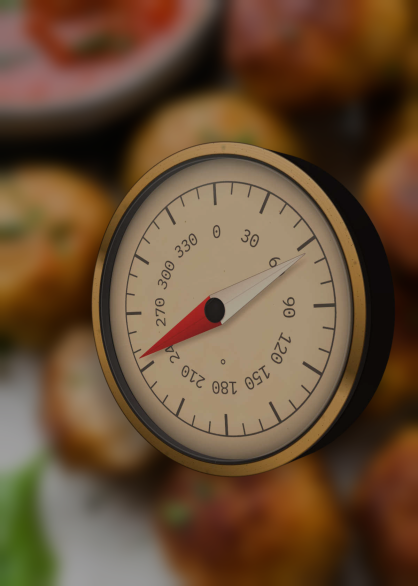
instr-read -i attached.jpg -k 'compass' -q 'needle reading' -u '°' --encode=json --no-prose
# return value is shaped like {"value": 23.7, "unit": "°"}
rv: {"value": 245, "unit": "°"}
